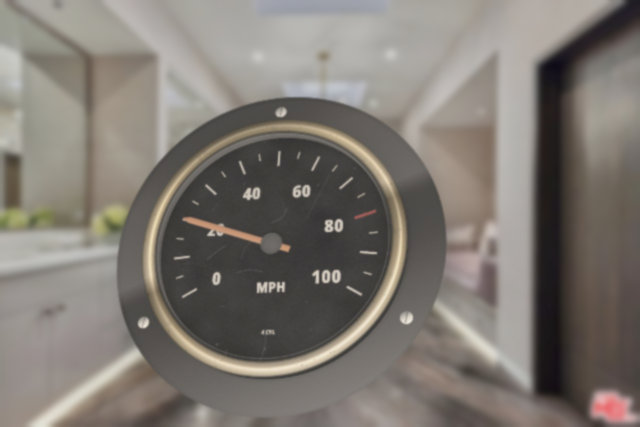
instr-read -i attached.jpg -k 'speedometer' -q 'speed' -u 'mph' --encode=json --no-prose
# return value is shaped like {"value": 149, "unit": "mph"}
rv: {"value": 20, "unit": "mph"}
